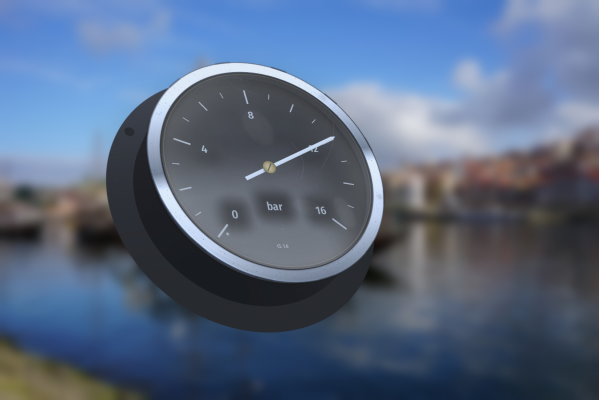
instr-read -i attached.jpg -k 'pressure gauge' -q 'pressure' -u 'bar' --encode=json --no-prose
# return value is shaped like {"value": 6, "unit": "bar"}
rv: {"value": 12, "unit": "bar"}
